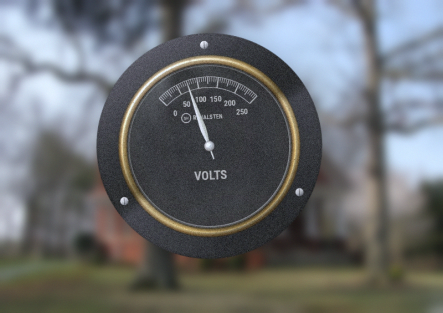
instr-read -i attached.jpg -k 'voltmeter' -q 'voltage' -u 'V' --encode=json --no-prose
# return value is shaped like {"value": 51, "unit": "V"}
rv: {"value": 75, "unit": "V"}
